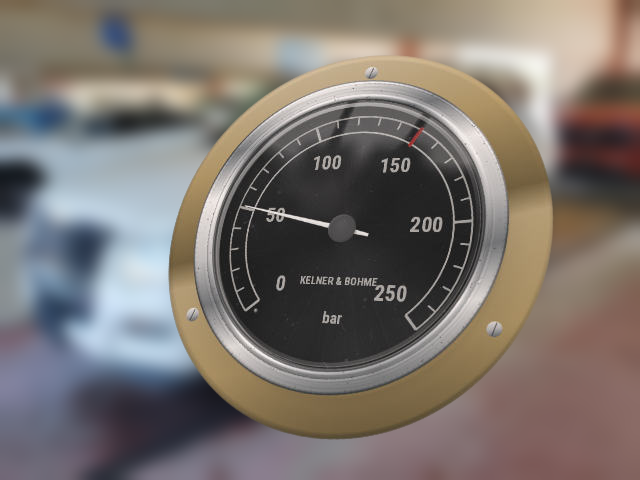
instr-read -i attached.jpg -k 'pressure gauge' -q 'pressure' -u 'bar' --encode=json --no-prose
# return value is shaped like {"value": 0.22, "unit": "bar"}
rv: {"value": 50, "unit": "bar"}
